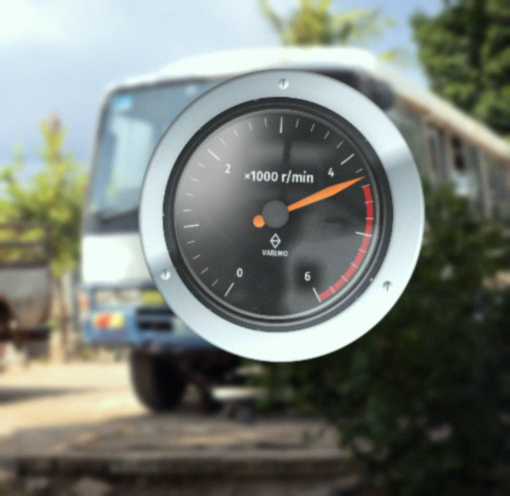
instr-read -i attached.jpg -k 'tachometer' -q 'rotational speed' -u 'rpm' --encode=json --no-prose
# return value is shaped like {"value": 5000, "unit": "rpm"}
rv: {"value": 4300, "unit": "rpm"}
